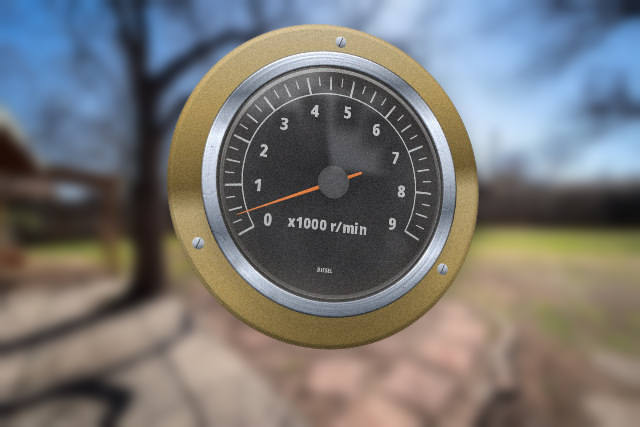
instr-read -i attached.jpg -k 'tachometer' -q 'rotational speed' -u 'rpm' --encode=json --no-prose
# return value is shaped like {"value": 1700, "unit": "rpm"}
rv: {"value": 375, "unit": "rpm"}
